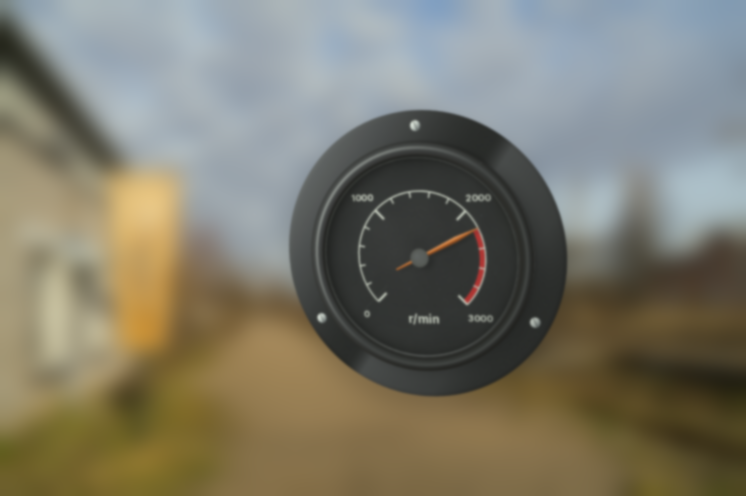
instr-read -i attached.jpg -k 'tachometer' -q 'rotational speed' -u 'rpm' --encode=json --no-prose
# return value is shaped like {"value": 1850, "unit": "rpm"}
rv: {"value": 2200, "unit": "rpm"}
